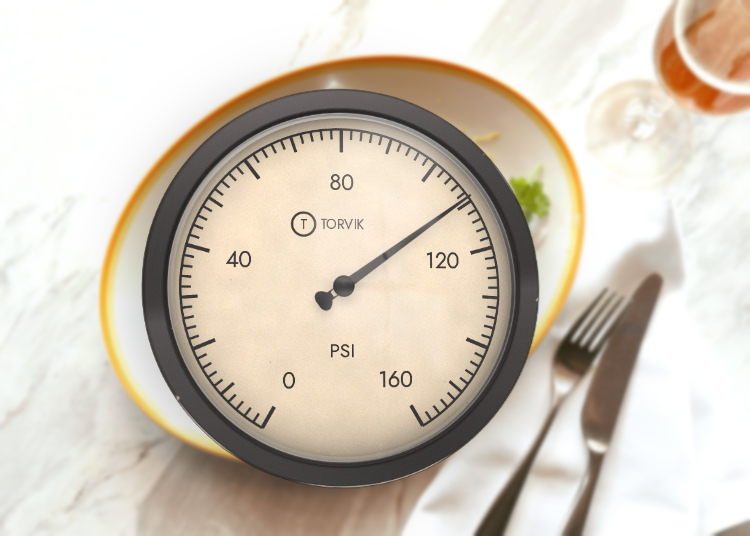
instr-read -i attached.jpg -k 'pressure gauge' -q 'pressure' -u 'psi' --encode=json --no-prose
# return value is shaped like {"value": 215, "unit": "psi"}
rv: {"value": 109, "unit": "psi"}
